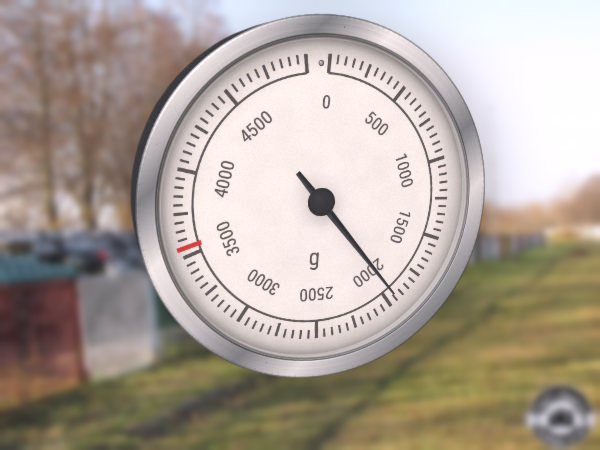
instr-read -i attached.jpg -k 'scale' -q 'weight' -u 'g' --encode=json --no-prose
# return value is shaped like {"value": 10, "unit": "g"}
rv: {"value": 1950, "unit": "g"}
